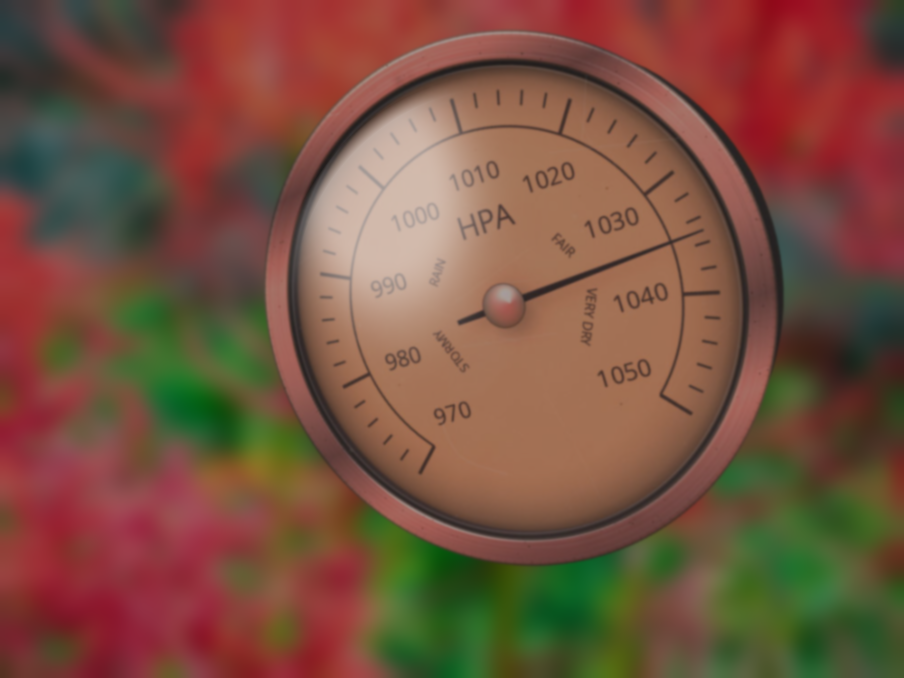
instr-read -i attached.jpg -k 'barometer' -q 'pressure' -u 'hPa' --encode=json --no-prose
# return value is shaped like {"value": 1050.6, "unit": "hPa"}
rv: {"value": 1035, "unit": "hPa"}
